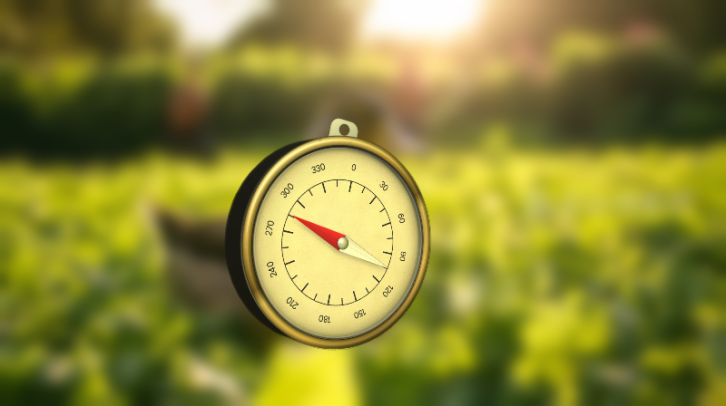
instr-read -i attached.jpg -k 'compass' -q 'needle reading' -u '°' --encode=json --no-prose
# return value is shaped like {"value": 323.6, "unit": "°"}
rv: {"value": 285, "unit": "°"}
